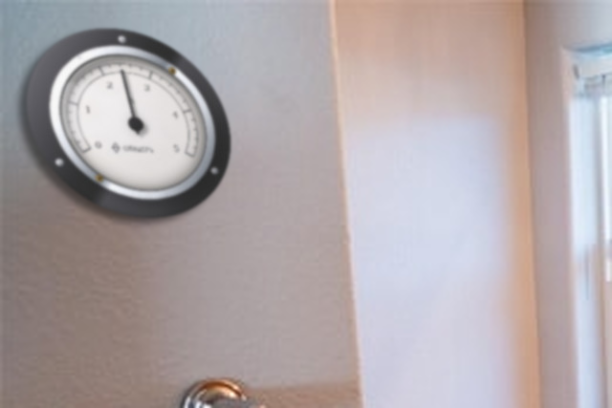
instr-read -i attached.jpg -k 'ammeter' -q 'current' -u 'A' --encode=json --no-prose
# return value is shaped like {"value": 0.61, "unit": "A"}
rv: {"value": 2.4, "unit": "A"}
